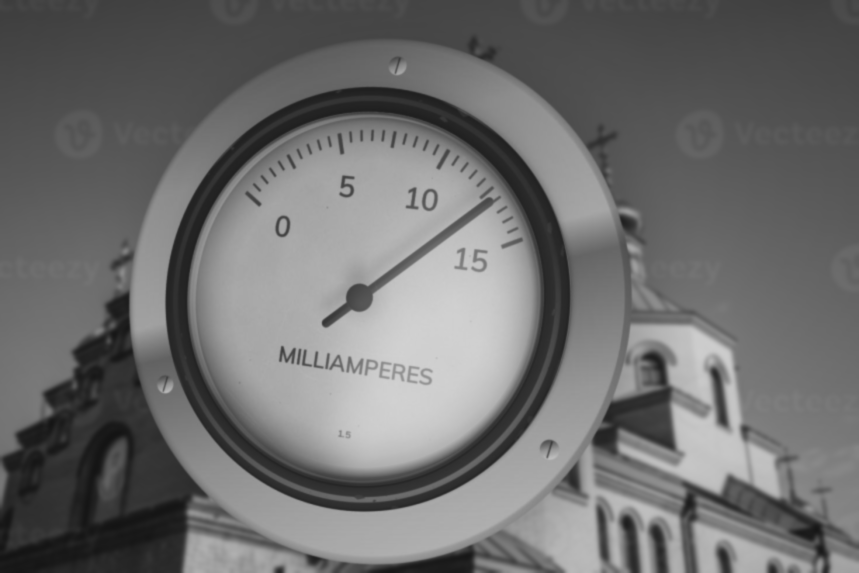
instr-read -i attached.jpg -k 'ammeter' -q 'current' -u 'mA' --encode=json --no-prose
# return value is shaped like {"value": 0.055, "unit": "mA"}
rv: {"value": 13, "unit": "mA"}
